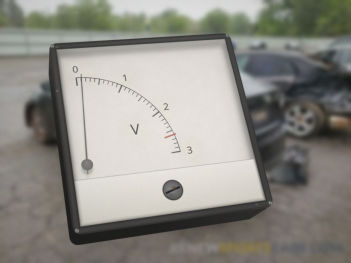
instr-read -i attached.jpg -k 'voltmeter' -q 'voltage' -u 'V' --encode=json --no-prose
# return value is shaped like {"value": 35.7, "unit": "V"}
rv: {"value": 0.1, "unit": "V"}
